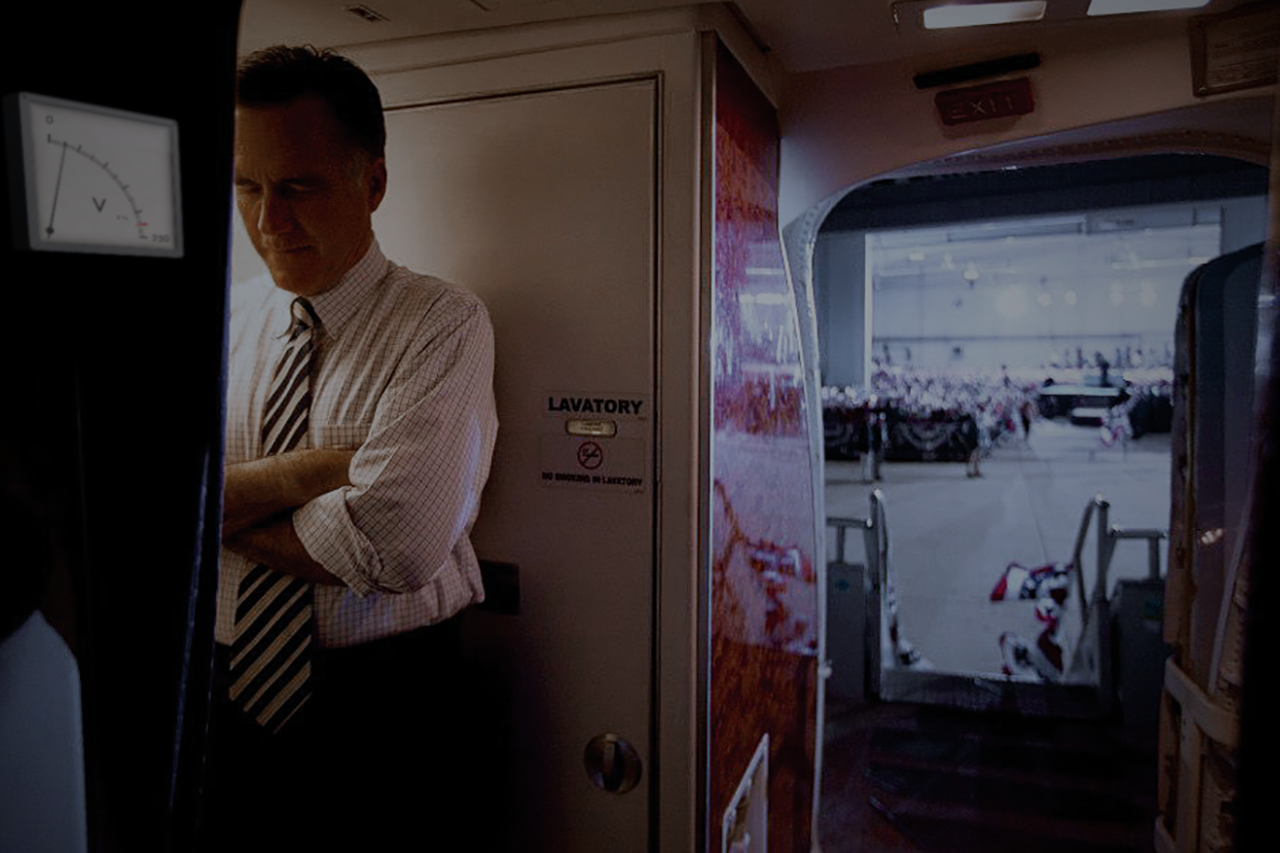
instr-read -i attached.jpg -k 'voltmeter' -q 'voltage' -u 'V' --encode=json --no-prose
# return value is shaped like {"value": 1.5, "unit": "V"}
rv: {"value": 25, "unit": "V"}
